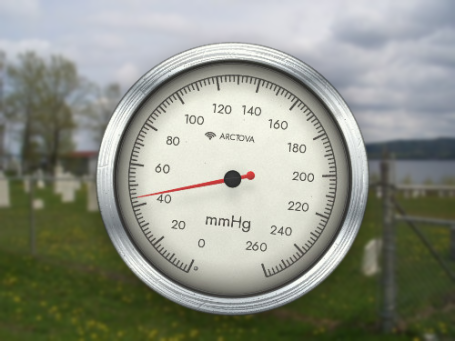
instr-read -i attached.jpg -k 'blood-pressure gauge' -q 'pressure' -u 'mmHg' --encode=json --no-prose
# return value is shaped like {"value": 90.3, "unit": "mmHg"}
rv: {"value": 44, "unit": "mmHg"}
